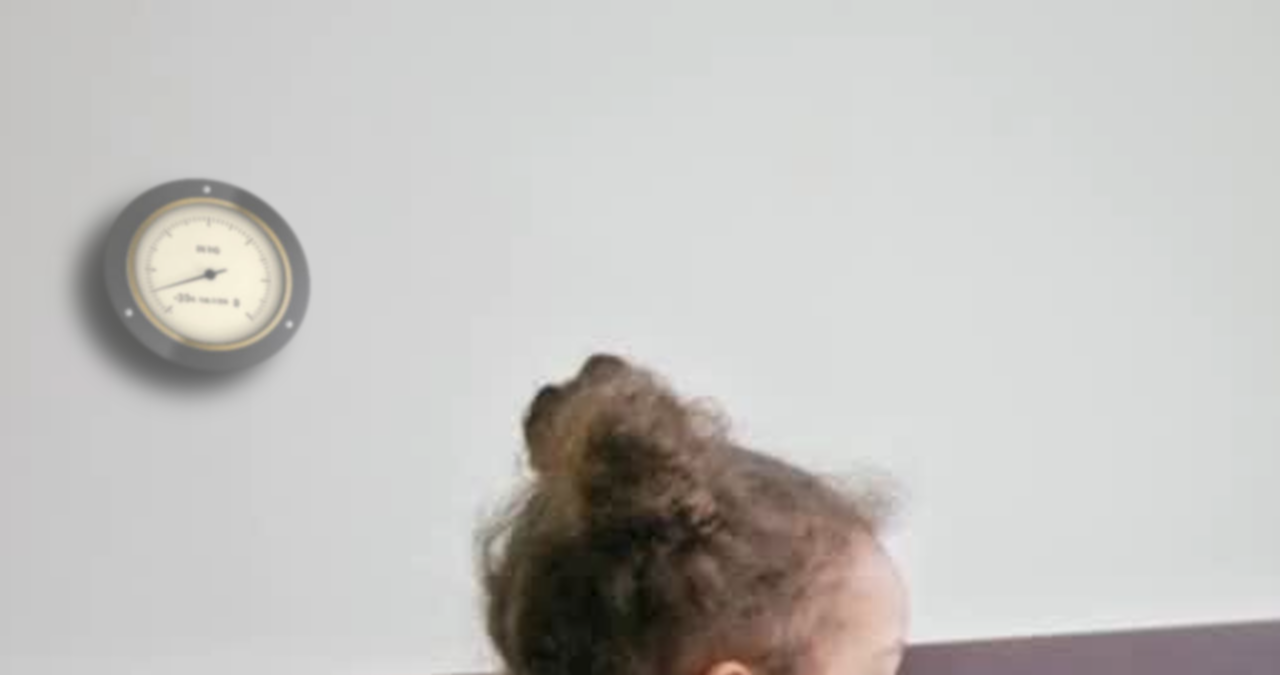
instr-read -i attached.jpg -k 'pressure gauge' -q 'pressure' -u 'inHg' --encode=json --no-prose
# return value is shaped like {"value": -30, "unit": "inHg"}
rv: {"value": -27.5, "unit": "inHg"}
